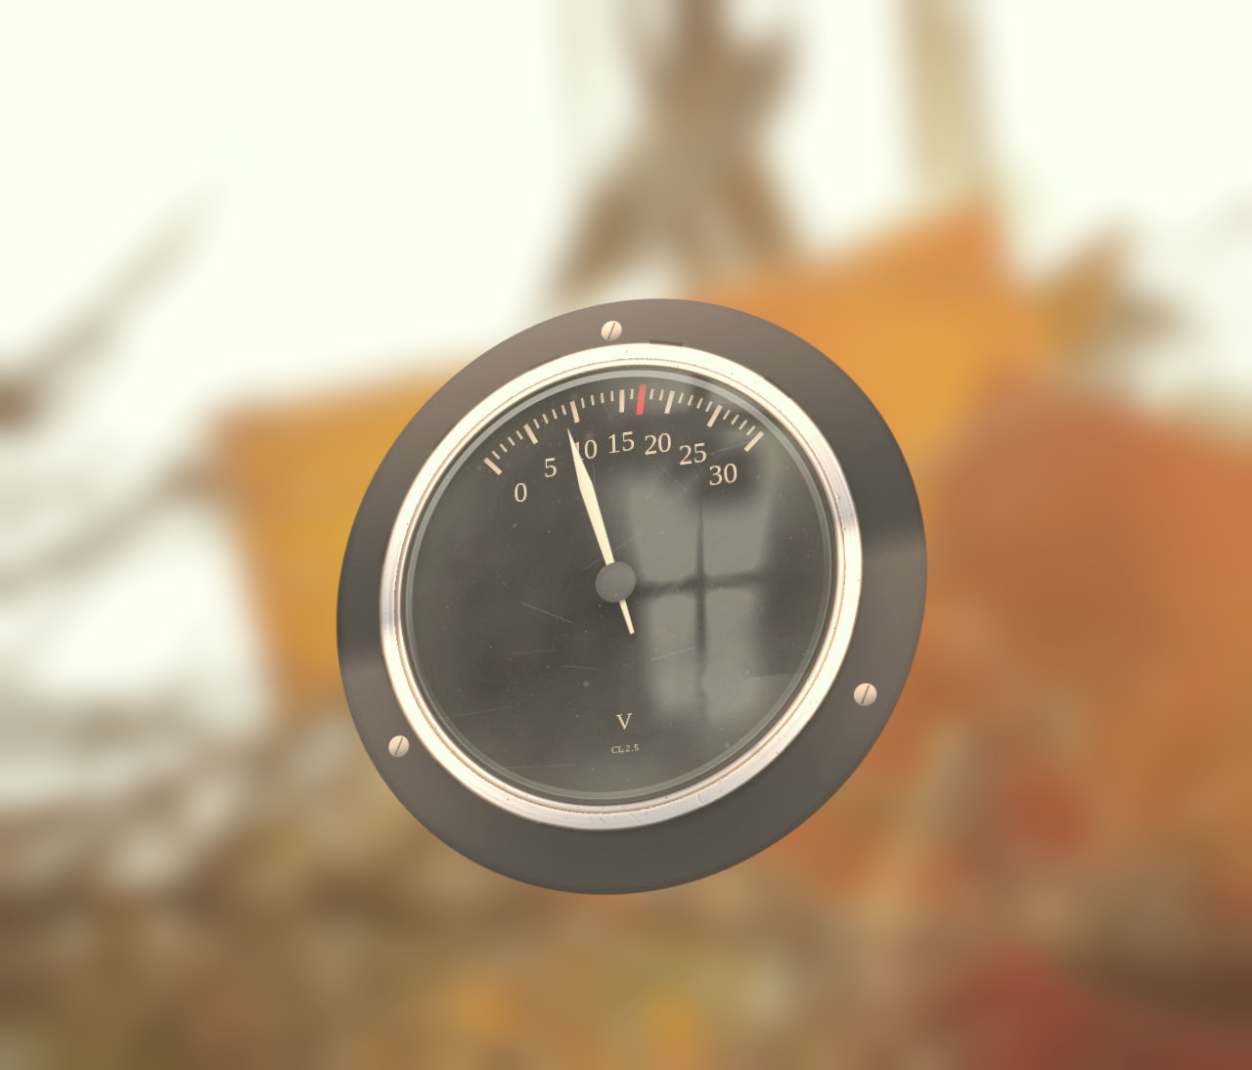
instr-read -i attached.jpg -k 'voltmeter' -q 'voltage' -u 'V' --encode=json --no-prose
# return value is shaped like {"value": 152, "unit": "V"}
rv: {"value": 9, "unit": "V"}
